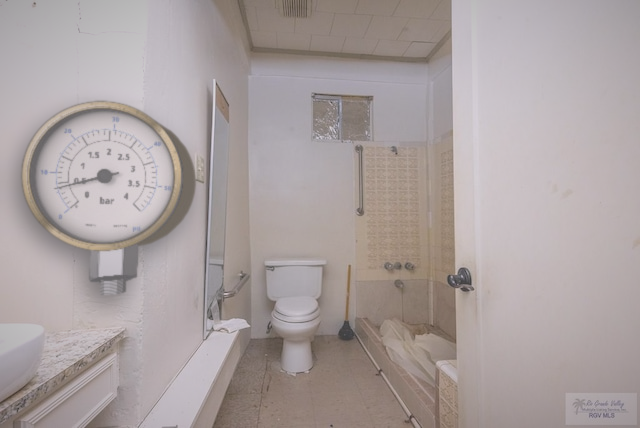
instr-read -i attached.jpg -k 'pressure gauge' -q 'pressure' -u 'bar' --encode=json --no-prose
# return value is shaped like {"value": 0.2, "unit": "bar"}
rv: {"value": 0.4, "unit": "bar"}
